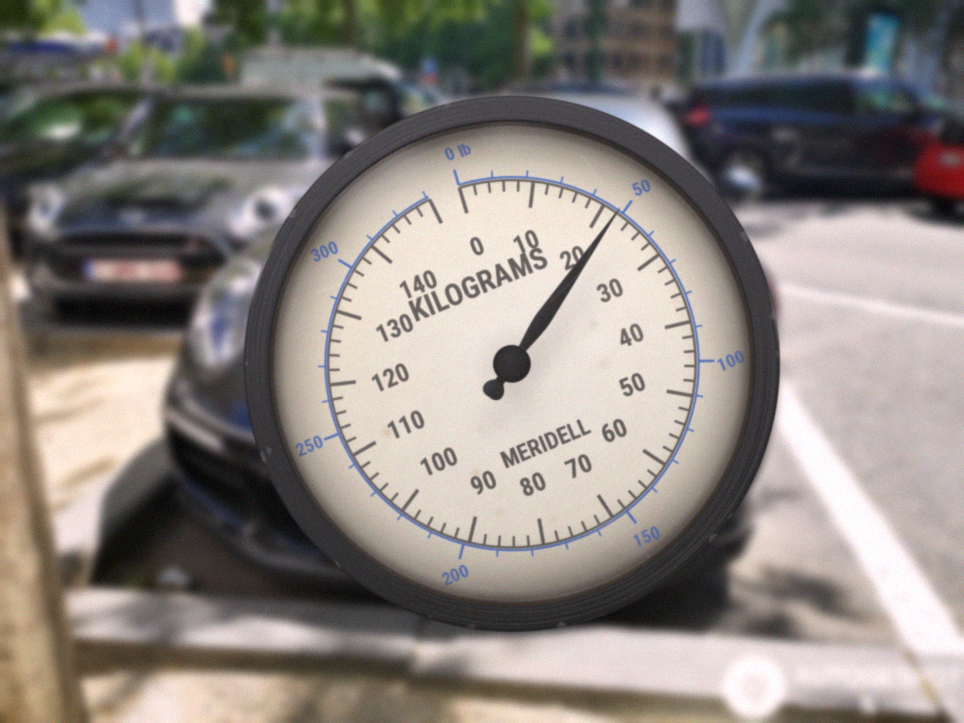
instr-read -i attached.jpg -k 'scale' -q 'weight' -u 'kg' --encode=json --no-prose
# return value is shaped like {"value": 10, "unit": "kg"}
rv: {"value": 22, "unit": "kg"}
